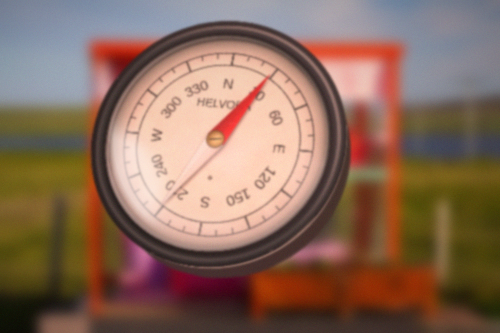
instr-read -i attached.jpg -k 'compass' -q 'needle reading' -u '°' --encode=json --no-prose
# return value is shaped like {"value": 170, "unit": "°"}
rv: {"value": 30, "unit": "°"}
